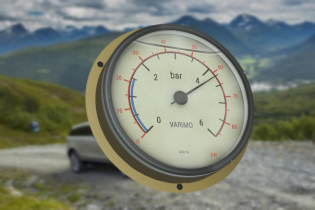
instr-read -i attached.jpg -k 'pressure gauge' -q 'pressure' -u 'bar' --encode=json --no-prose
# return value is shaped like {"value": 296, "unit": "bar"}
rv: {"value": 4.25, "unit": "bar"}
